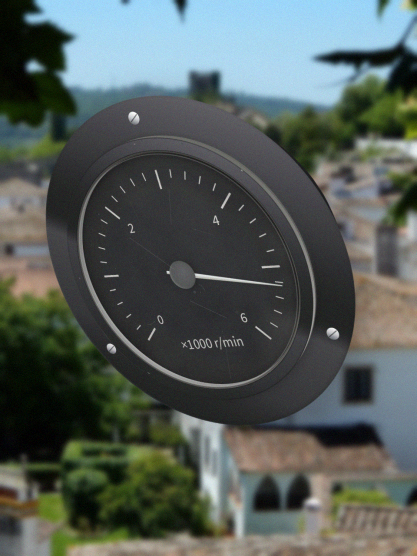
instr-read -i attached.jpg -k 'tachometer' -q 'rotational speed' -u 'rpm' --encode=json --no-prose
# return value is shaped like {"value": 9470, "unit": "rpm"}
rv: {"value": 5200, "unit": "rpm"}
